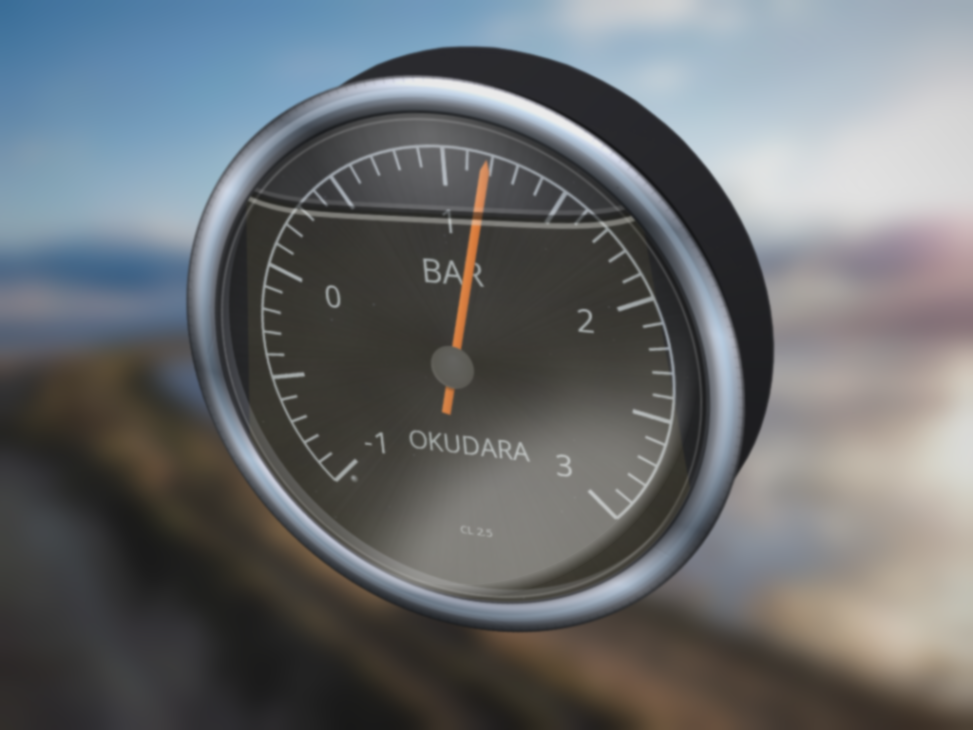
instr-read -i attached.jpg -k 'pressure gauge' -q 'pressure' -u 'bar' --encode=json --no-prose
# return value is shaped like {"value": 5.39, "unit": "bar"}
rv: {"value": 1.2, "unit": "bar"}
